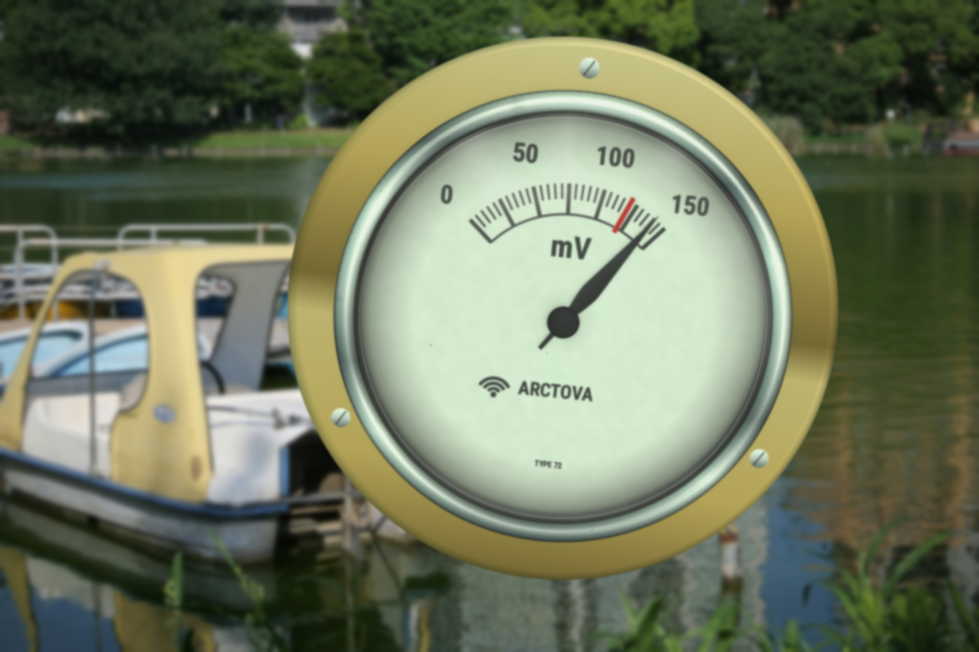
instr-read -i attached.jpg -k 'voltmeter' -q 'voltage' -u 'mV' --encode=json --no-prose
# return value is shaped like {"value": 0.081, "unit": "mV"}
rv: {"value": 140, "unit": "mV"}
